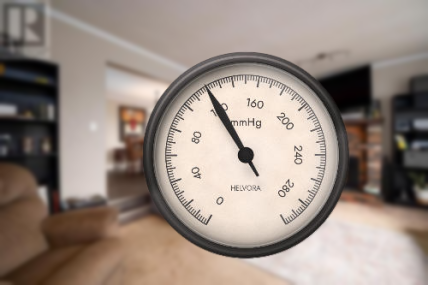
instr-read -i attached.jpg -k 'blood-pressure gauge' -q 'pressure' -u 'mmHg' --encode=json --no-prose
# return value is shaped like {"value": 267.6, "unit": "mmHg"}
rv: {"value": 120, "unit": "mmHg"}
